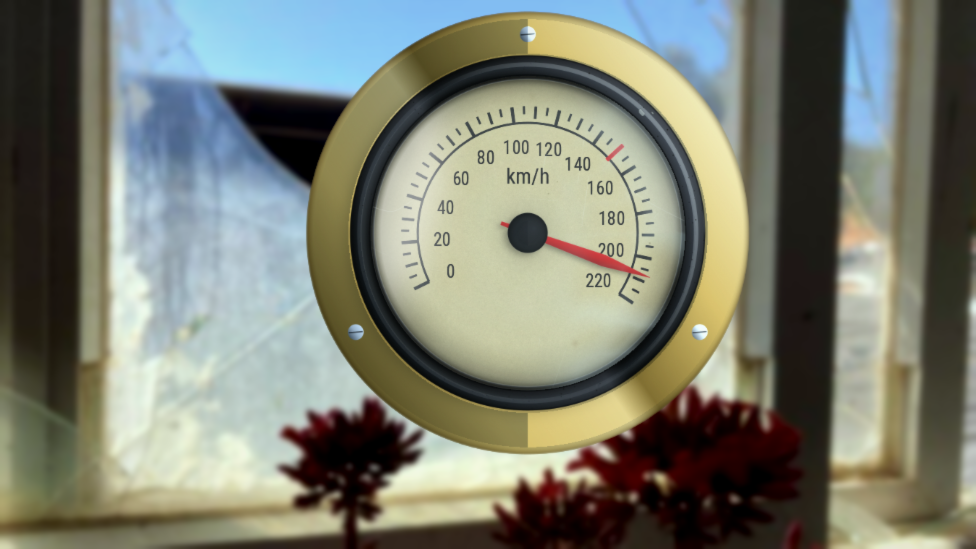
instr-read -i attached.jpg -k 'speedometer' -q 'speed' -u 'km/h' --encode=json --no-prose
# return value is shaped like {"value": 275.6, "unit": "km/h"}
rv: {"value": 207.5, "unit": "km/h"}
